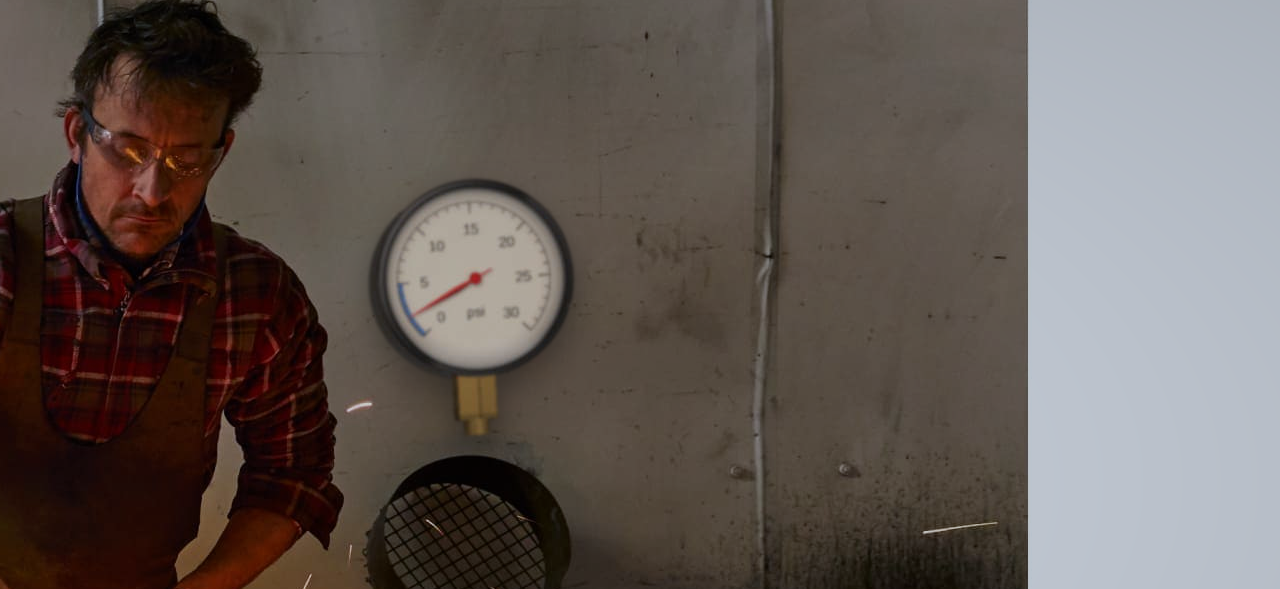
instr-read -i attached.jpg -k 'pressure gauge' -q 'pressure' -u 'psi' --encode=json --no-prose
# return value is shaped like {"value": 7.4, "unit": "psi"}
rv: {"value": 2, "unit": "psi"}
